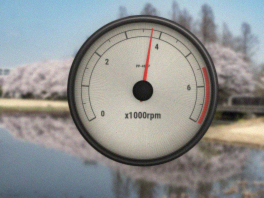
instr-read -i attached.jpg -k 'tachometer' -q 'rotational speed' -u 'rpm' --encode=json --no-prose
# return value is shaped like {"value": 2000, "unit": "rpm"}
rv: {"value": 3750, "unit": "rpm"}
